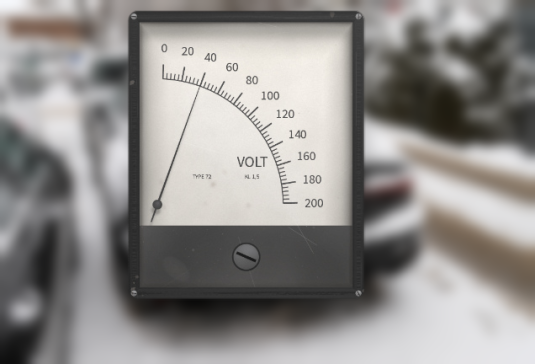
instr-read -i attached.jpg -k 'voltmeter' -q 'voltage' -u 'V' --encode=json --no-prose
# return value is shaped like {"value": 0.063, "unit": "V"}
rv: {"value": 40, "unit": "V"}
